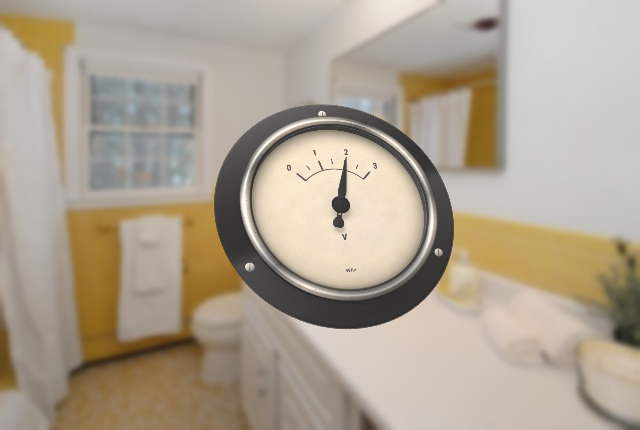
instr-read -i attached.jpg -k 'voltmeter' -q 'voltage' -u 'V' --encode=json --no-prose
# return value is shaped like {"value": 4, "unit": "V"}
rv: {"value": 2, "unit": "V"}
